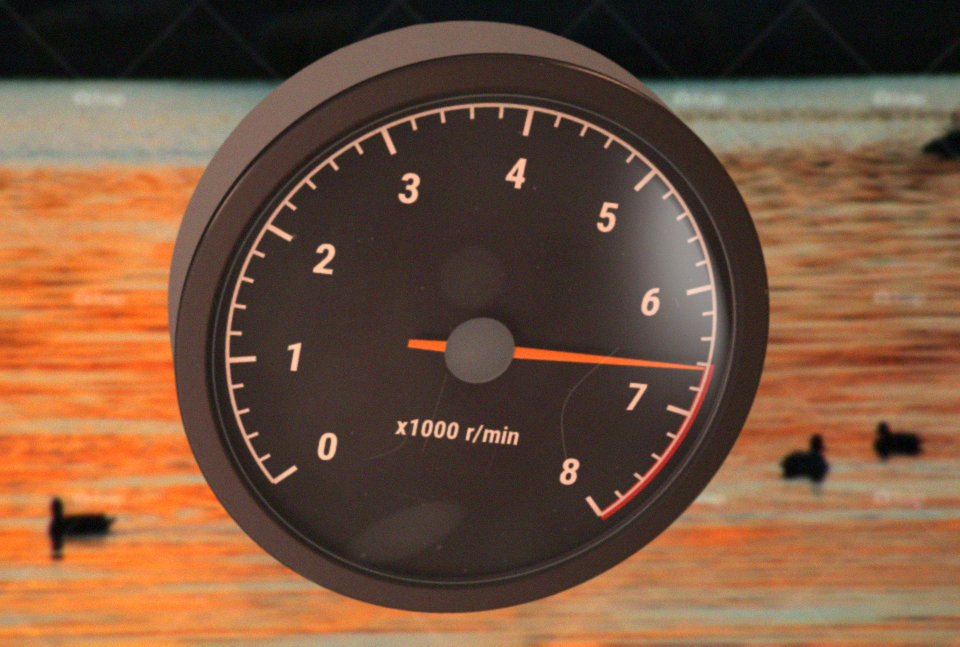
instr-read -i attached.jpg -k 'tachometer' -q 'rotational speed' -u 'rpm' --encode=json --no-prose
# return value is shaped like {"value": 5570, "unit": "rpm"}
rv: {"value": 6600, "unit": "rpm"}
